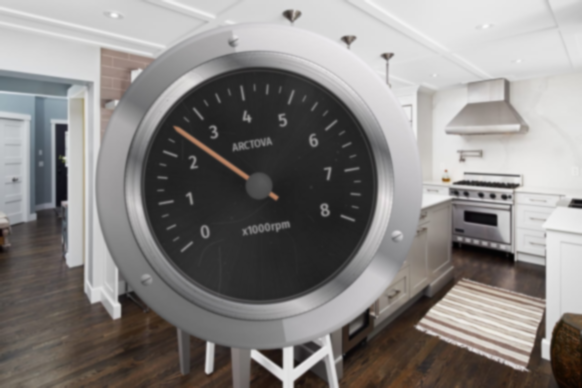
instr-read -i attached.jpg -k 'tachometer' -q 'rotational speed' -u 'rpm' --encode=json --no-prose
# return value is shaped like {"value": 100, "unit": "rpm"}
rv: {"value": 2500, "unit": "rpm"}
